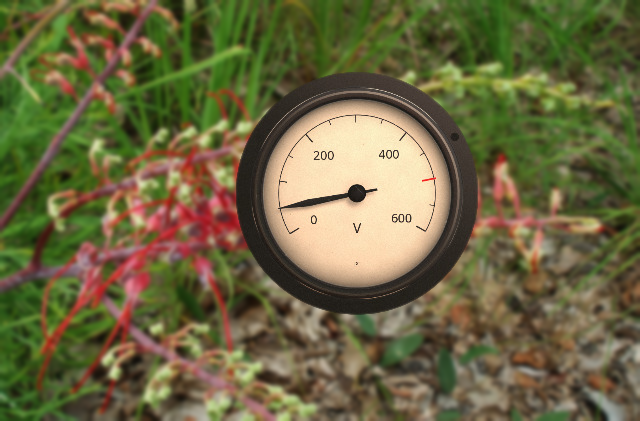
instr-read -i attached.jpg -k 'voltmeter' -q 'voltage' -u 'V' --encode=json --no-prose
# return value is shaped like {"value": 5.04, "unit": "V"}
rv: {"value": 50, "unit": "V"}
